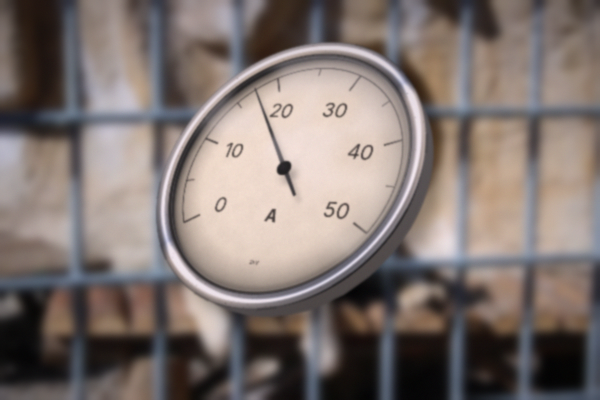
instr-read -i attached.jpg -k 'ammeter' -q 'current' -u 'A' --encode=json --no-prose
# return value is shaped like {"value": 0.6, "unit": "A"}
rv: {"value": 17.5, "unit": "A"}
